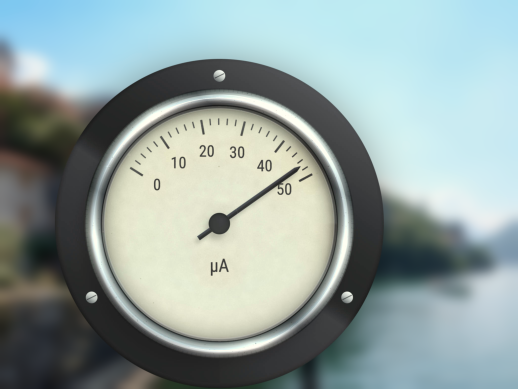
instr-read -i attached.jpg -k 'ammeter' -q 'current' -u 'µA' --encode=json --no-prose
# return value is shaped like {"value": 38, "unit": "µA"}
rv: {"value": 47, "unit": "µA"}
